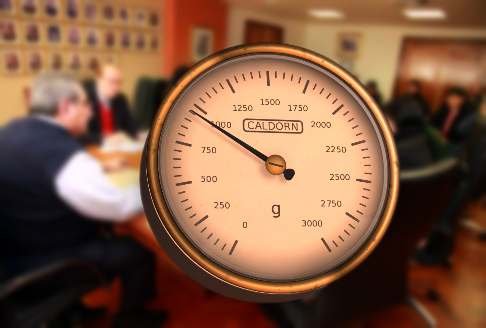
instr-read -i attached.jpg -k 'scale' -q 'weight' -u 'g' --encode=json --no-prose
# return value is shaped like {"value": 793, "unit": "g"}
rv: {"value": 950, "unit": "g"}
